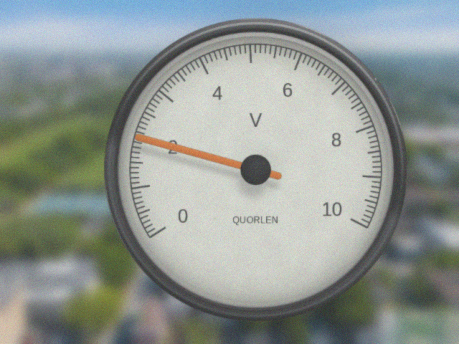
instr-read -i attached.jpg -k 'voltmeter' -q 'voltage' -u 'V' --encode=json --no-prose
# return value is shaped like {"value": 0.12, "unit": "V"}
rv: {"value": 2, "unit": "V"}
